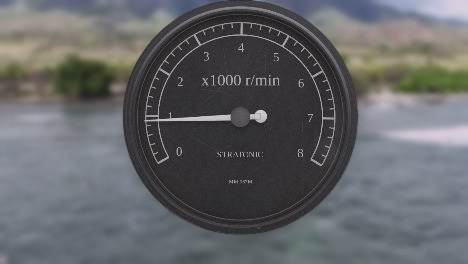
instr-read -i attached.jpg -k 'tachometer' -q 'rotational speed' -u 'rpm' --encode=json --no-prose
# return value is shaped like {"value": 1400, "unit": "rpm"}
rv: {"value": 900, "unit": "rpm"}
